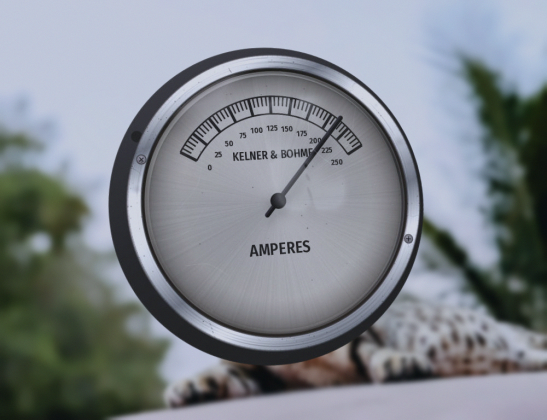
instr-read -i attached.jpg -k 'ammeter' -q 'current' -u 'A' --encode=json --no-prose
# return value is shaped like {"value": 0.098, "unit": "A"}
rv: {"value": 210, "unit": "A"}
